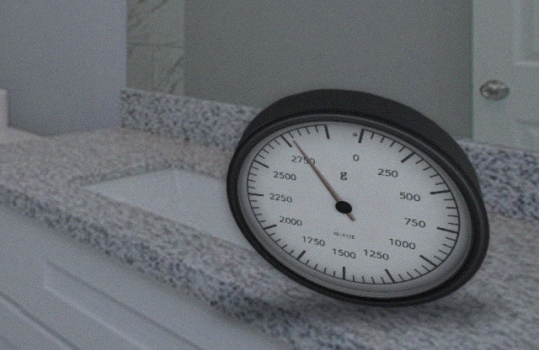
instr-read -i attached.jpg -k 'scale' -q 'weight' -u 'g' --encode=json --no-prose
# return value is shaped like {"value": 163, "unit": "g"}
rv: {"value": 2800, "unit": "g"}
